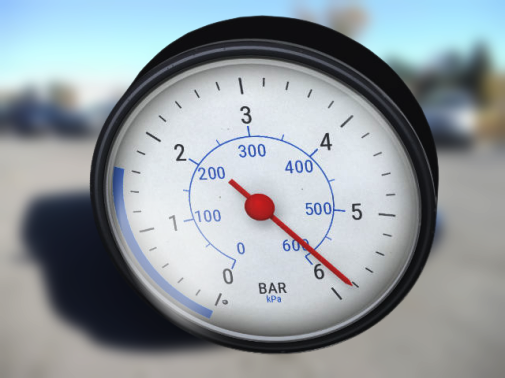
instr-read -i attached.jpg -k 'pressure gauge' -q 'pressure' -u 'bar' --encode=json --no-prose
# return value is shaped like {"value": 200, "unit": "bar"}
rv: {"value": 5.8, "unit": "bar"}
